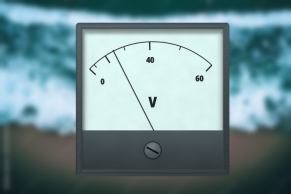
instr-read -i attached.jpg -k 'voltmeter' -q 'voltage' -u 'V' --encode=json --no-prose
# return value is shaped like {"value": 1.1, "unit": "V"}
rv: {"value": 25, "unit": "V"}
